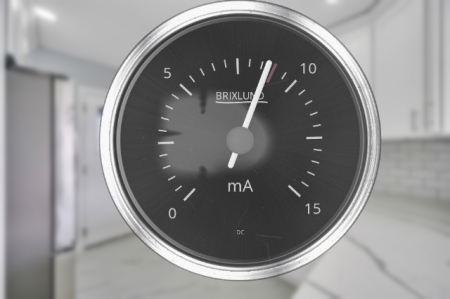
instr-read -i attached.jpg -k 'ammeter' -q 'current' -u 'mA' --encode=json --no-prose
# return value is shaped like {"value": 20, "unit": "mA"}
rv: {"value": 8.75, "unit": "mA"}
